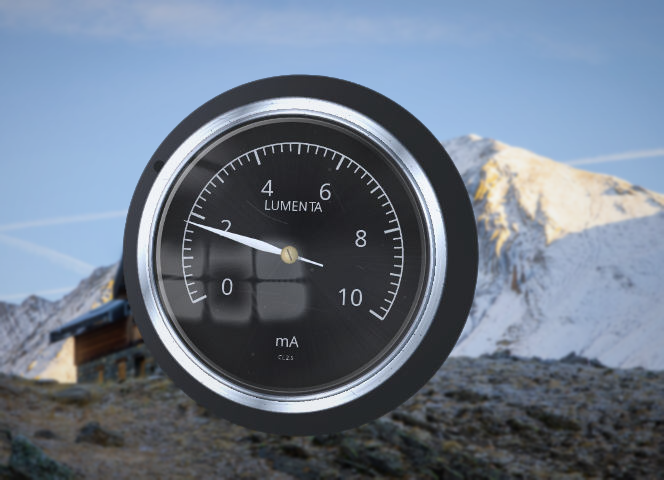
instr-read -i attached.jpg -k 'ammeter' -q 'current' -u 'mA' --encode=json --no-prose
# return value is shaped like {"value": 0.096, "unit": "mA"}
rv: {"value": 1.8, "unit": "mA"}
